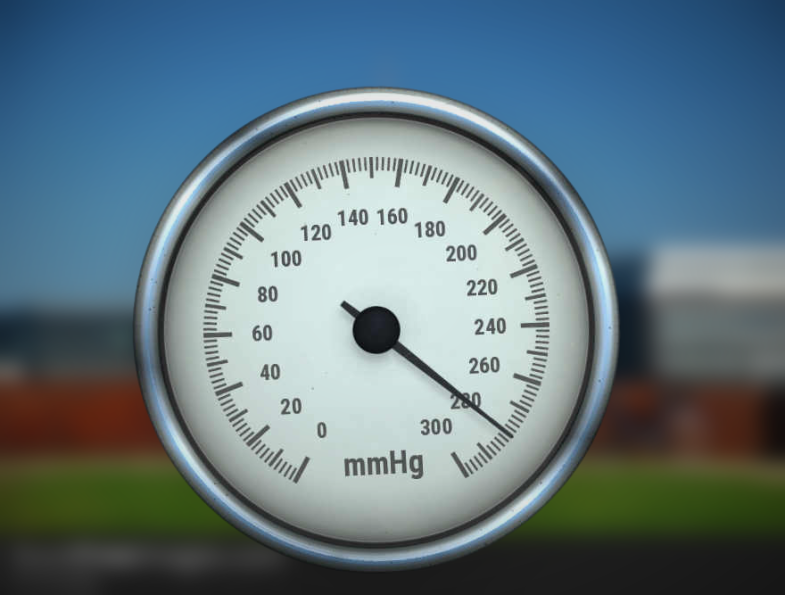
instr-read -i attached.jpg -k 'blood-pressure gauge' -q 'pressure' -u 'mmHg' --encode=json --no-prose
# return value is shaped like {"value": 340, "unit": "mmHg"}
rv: {"value": 280, "unit": "mmHg"}
